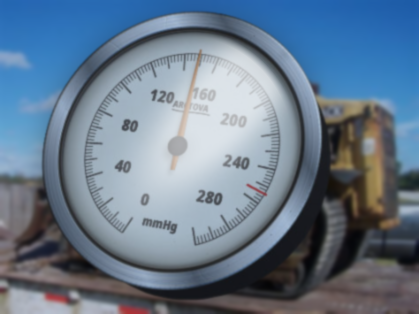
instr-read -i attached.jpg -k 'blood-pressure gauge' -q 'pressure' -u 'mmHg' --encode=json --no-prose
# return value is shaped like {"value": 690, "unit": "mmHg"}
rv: {"value": 150, "unit": "mmHg"}
